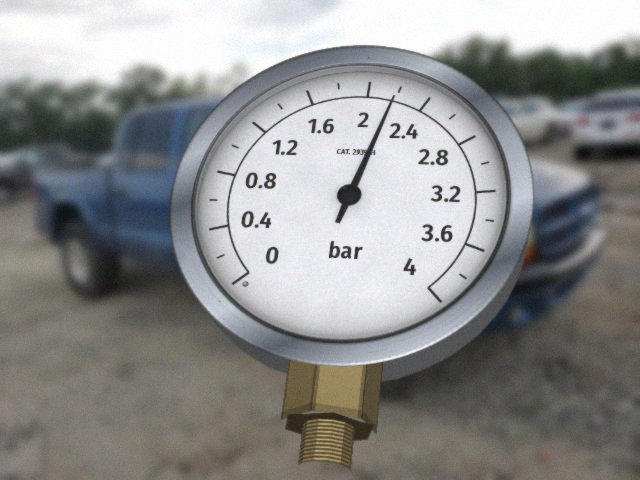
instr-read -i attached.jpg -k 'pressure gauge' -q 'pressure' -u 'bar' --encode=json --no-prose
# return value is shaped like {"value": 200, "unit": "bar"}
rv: {"value": 2.2, "unit": "bar"}
